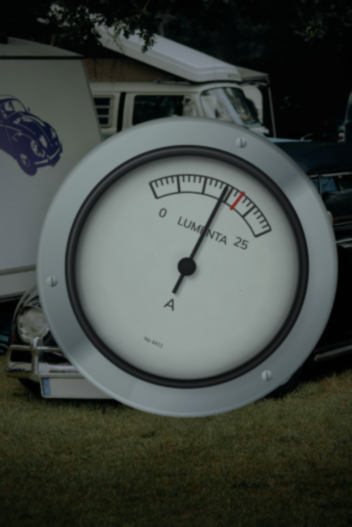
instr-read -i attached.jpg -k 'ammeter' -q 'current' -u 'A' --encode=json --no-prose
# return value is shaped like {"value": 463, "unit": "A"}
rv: {"value": 14, "unit": "A"}
